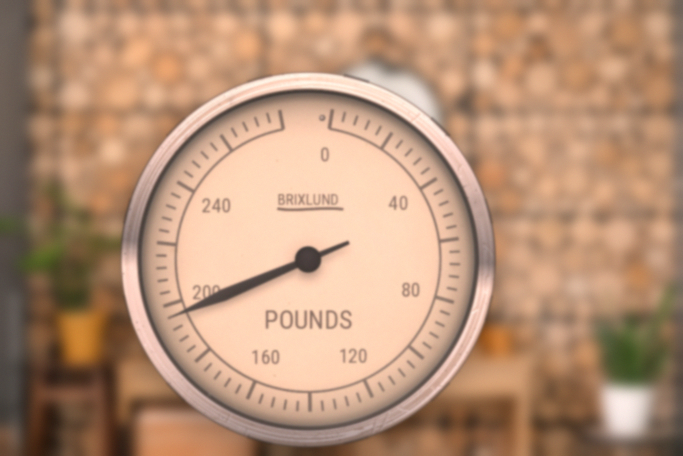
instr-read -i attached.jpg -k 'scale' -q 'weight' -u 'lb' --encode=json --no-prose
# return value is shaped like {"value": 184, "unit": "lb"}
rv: {"value": 196, "unit": "lb"}
